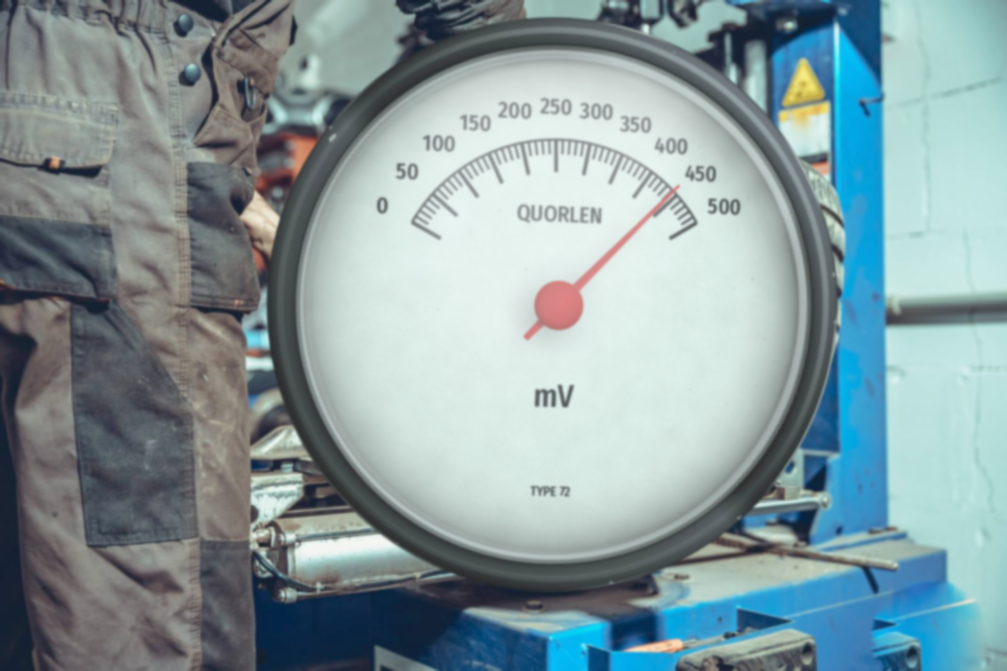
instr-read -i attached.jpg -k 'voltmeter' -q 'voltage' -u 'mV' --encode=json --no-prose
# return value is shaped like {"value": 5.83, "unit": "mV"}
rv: {"value": 440, "unit": "mV"}
